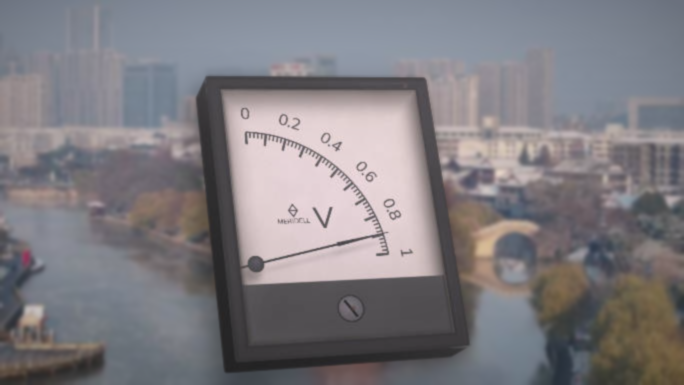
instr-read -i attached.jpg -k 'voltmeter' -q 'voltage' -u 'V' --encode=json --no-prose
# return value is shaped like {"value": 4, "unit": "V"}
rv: {"value": 0.9, "unit": "V"}
